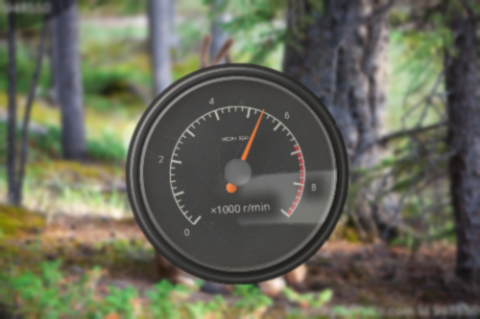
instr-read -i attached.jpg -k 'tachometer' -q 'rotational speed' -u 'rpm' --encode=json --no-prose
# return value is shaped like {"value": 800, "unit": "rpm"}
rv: {"value": 5400, "unit": "rpm"}
